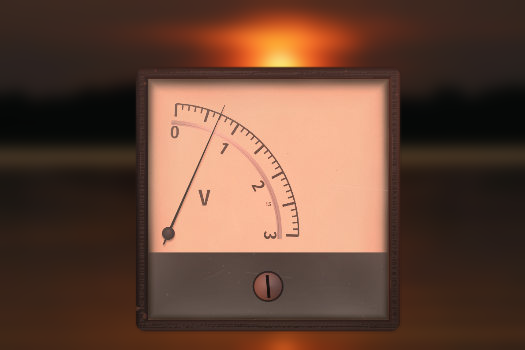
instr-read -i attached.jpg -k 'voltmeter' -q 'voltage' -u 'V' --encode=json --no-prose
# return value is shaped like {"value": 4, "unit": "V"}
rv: {"value": 0.7, "unit": "V"}
